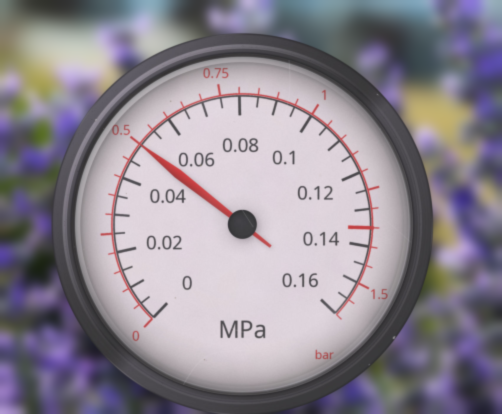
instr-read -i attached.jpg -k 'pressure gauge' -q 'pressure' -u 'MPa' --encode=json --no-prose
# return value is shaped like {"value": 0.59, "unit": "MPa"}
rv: {"value": 0.05, "unit": "MPa"}
